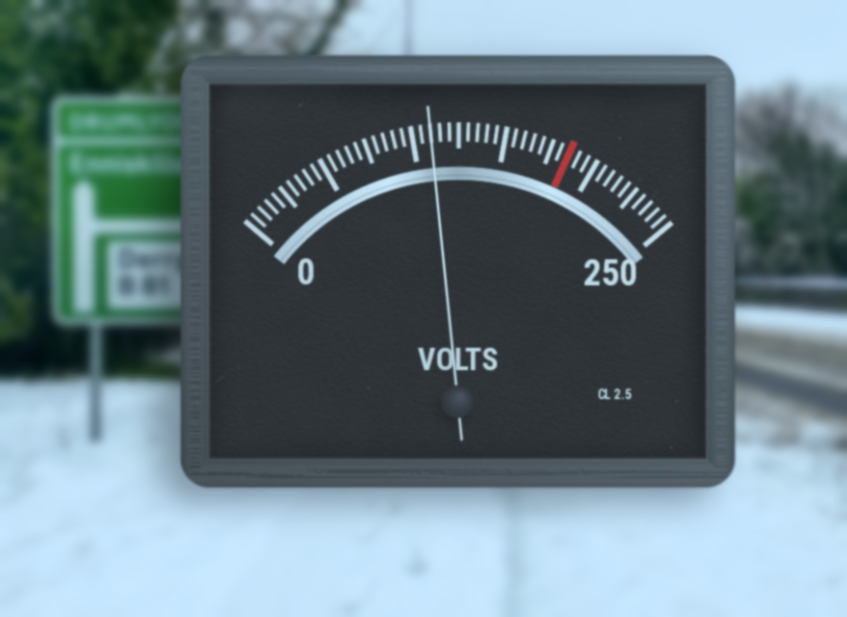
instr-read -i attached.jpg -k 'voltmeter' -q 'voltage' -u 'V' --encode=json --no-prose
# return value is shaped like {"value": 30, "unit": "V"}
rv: {"value": 110, "unit": "V"}
